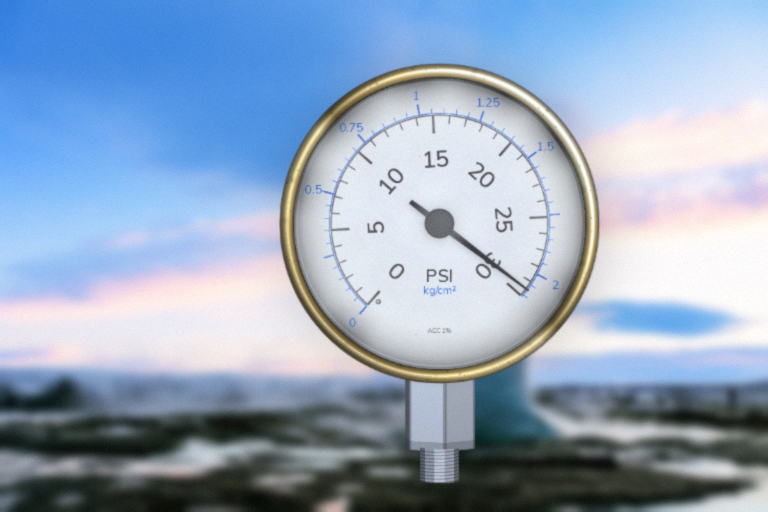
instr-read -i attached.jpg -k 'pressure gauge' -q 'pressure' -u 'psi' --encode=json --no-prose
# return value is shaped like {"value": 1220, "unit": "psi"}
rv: {"value": 29.5, "unit": "psi"}
